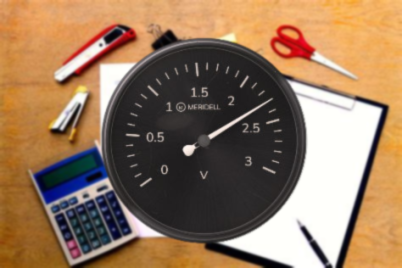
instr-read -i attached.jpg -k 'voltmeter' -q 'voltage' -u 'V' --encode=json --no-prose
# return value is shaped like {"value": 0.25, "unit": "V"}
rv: {"value": 2.3, "unit": "V"}
